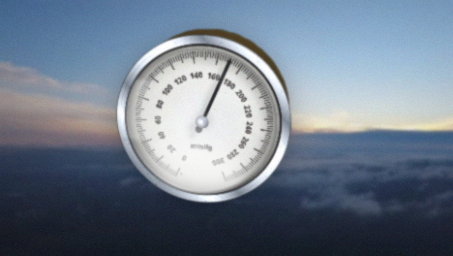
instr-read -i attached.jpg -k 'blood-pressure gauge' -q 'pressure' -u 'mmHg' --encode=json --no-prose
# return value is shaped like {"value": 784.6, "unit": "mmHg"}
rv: {"value": 170, "unit": "mmHg"}
